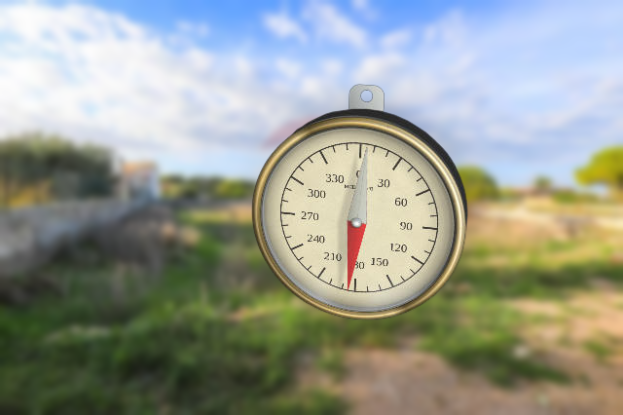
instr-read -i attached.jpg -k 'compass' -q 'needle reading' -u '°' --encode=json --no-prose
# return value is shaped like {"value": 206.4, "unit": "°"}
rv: {"value": 185, "unit": "°"}
